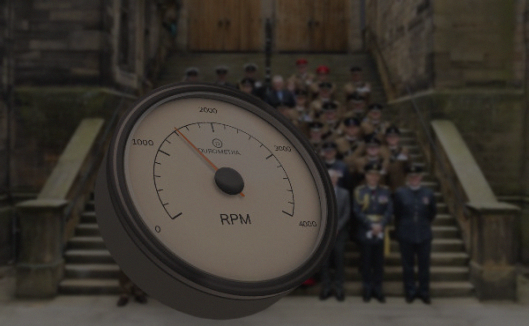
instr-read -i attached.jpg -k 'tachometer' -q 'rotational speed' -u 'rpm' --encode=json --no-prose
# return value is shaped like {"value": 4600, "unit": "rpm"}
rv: {"value": 1400, "unit": "rpm"}
